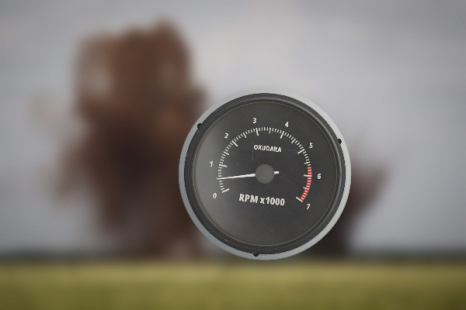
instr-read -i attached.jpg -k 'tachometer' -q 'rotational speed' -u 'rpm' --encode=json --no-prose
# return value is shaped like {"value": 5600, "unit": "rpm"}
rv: {"value": 500, "unit": "rpm"}
